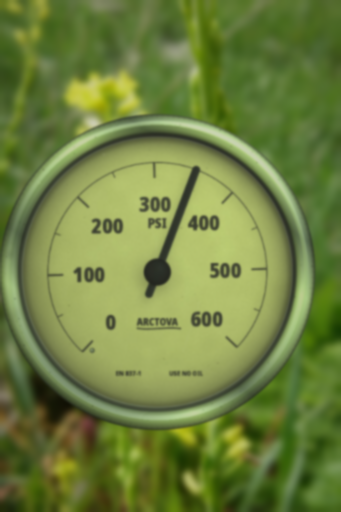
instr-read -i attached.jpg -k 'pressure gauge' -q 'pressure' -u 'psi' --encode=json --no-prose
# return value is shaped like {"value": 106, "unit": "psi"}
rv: {"value": 350, "unit": "psi"}
